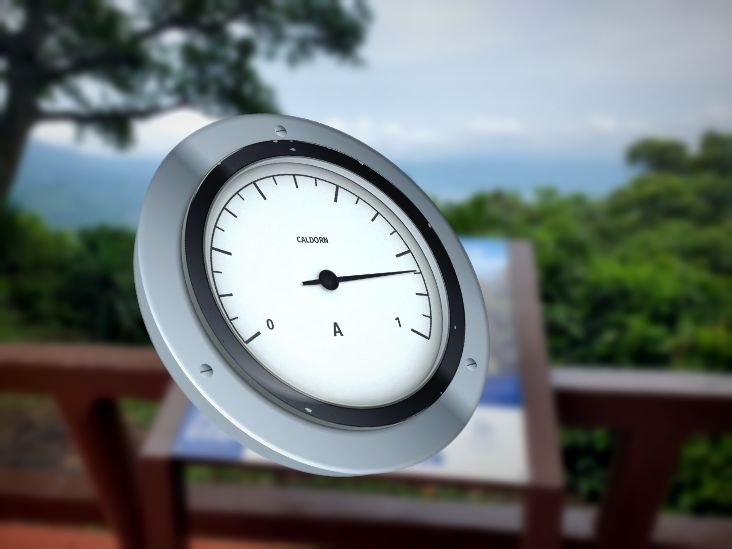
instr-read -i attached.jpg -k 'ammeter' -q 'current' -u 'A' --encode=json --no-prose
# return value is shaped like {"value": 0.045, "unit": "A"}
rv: {"value": 0.85, "unit": "A"}
